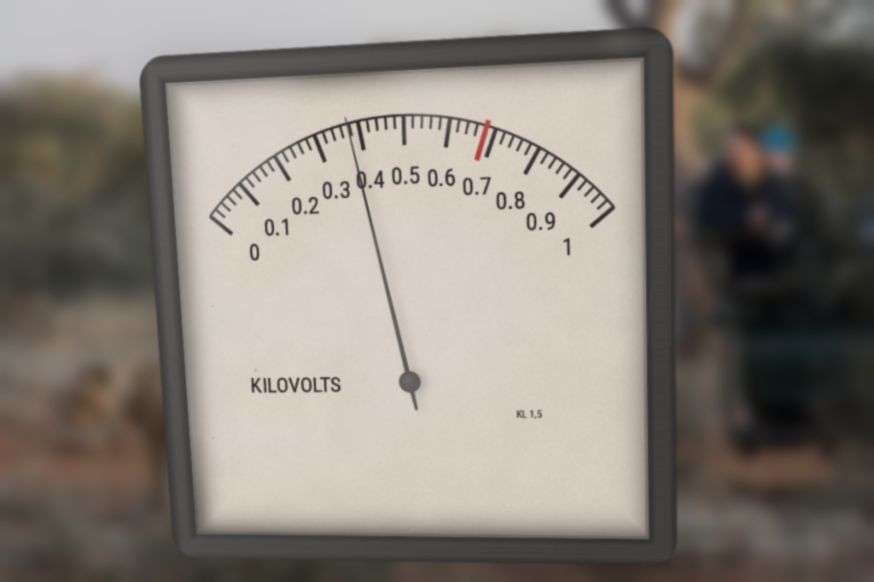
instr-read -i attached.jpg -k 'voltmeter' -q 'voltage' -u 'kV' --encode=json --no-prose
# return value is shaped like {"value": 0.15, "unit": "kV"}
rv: {"value": 0.38, "unit": "kV"}
